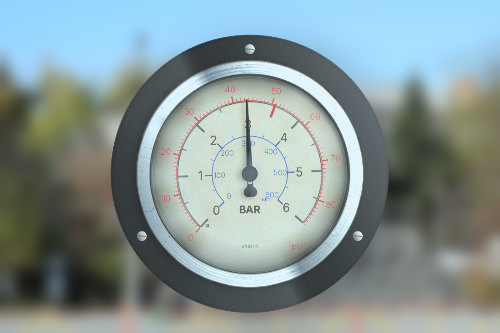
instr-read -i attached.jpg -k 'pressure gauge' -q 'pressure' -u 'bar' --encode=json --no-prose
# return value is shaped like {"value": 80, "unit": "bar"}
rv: {"value": 3, "unit": "bar"}
